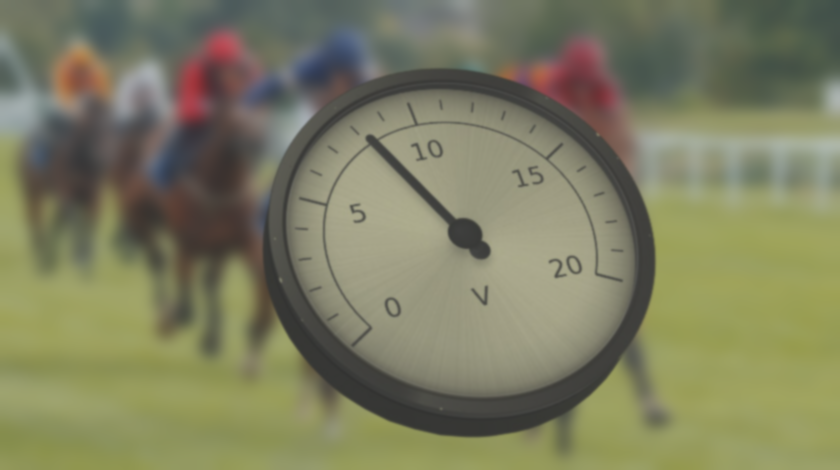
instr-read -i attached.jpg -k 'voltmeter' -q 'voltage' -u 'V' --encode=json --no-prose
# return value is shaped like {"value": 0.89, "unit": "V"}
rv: {"value": 8, "unit": "V"}
